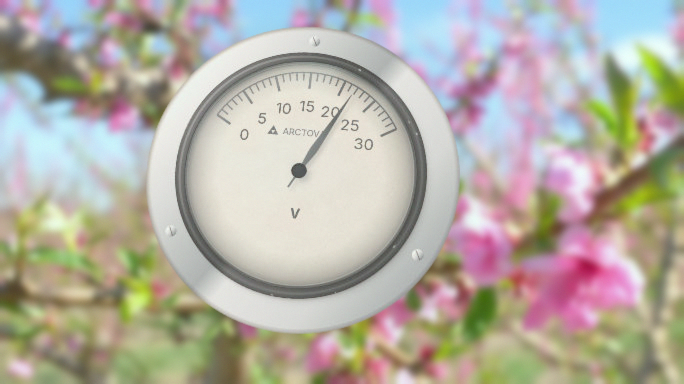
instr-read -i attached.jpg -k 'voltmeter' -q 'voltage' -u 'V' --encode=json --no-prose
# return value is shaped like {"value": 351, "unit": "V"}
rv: {"value": 22, "unit": "V"}
